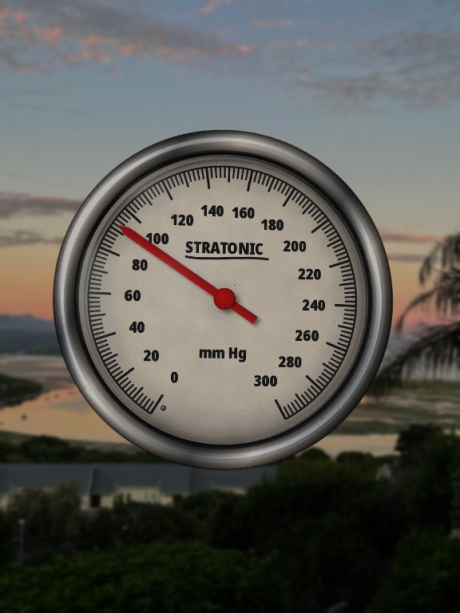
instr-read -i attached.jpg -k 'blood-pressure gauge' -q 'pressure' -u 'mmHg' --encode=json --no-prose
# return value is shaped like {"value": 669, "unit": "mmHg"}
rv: {"value": 92, "unit": "mmHg"}
